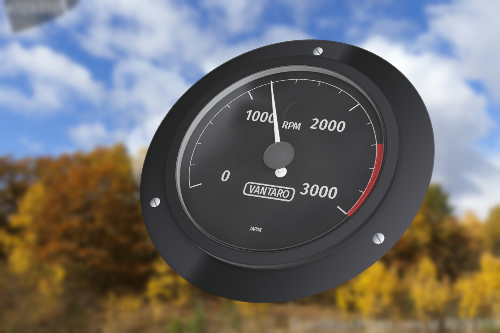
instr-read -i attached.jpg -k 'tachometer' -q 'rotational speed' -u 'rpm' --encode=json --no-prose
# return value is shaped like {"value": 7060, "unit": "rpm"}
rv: {"value": 1200, "unit": "rpm"}
